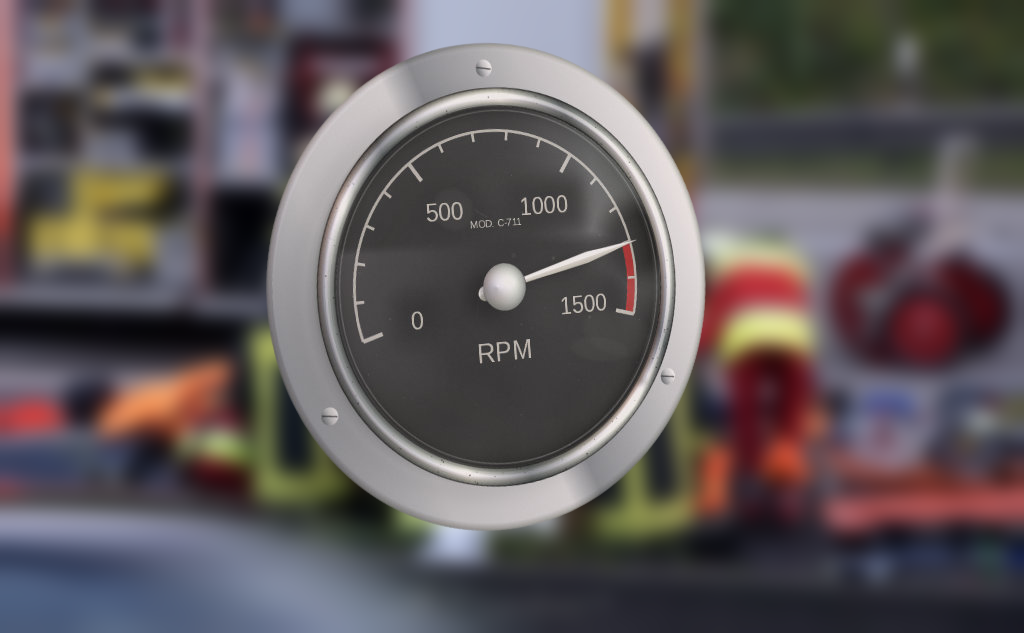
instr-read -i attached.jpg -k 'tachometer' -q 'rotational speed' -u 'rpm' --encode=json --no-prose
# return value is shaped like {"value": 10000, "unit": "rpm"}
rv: {"value": 1300, "unit": "rpm"}
